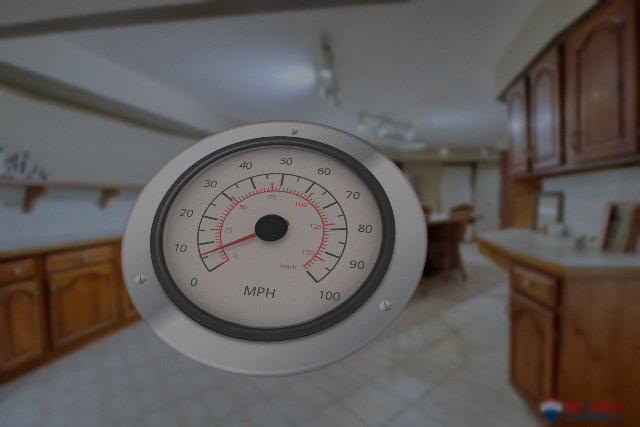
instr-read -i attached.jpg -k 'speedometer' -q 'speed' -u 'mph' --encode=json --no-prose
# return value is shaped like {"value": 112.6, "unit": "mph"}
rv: {"value": 5, "unit": "mph"}
